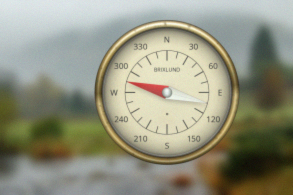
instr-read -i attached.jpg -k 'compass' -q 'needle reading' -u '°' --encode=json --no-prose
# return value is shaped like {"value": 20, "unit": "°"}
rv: {"value": 285, "unit": "°"}
